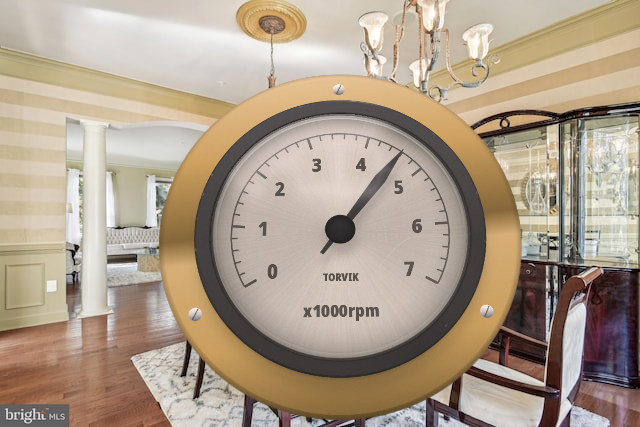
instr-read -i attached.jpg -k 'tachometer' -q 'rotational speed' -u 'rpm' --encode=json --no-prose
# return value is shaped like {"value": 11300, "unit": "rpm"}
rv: {"value": 4600, "unit": "rpm"}
